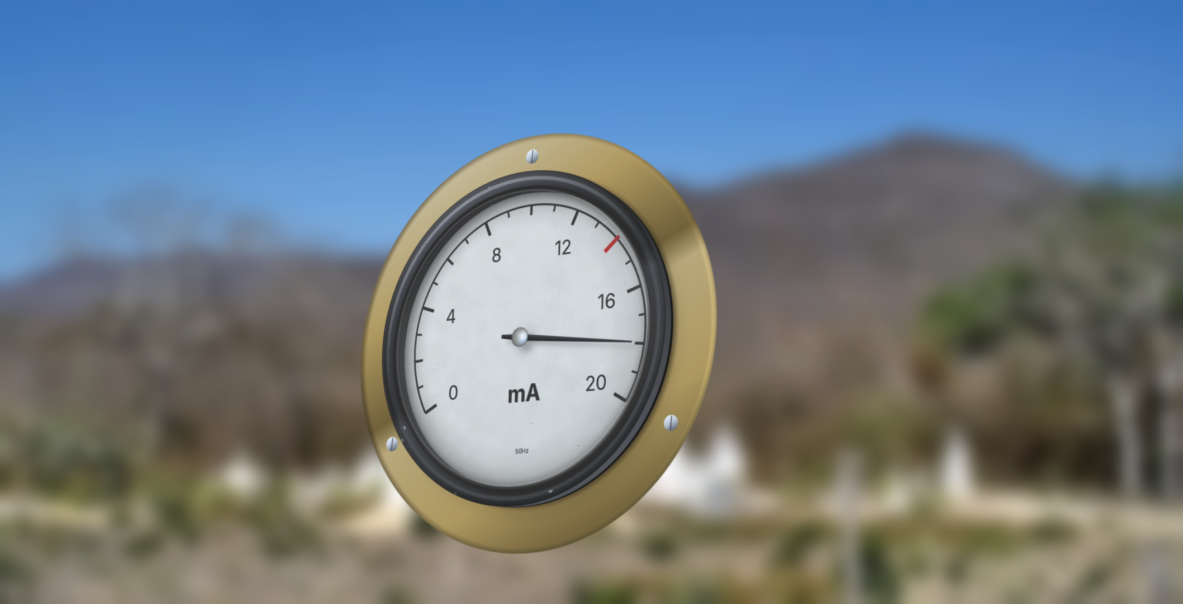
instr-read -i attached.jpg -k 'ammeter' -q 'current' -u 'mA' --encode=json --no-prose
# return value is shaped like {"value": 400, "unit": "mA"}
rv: {"value": 18, "unit": "mA"}
